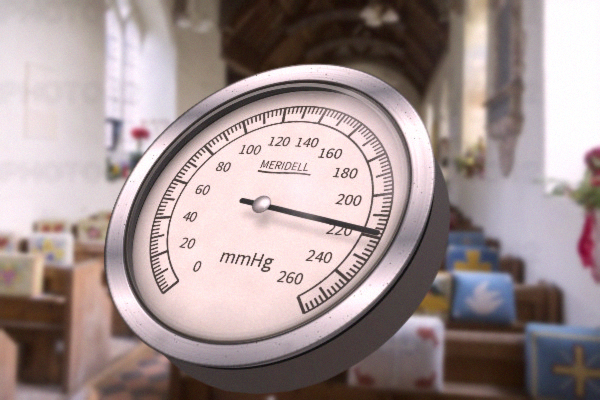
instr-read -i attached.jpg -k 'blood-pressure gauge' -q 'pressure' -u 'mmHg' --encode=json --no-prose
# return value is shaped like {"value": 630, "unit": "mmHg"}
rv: {"value": 220, "unit": "mmHg"}
